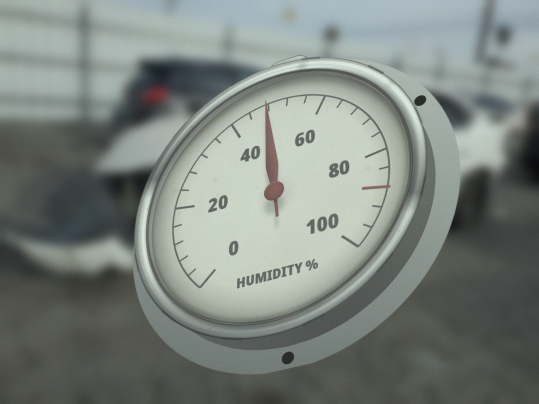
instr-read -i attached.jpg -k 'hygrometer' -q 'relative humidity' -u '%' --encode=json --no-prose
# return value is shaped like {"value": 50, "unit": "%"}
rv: {"value": 48, "unit": "%"}
